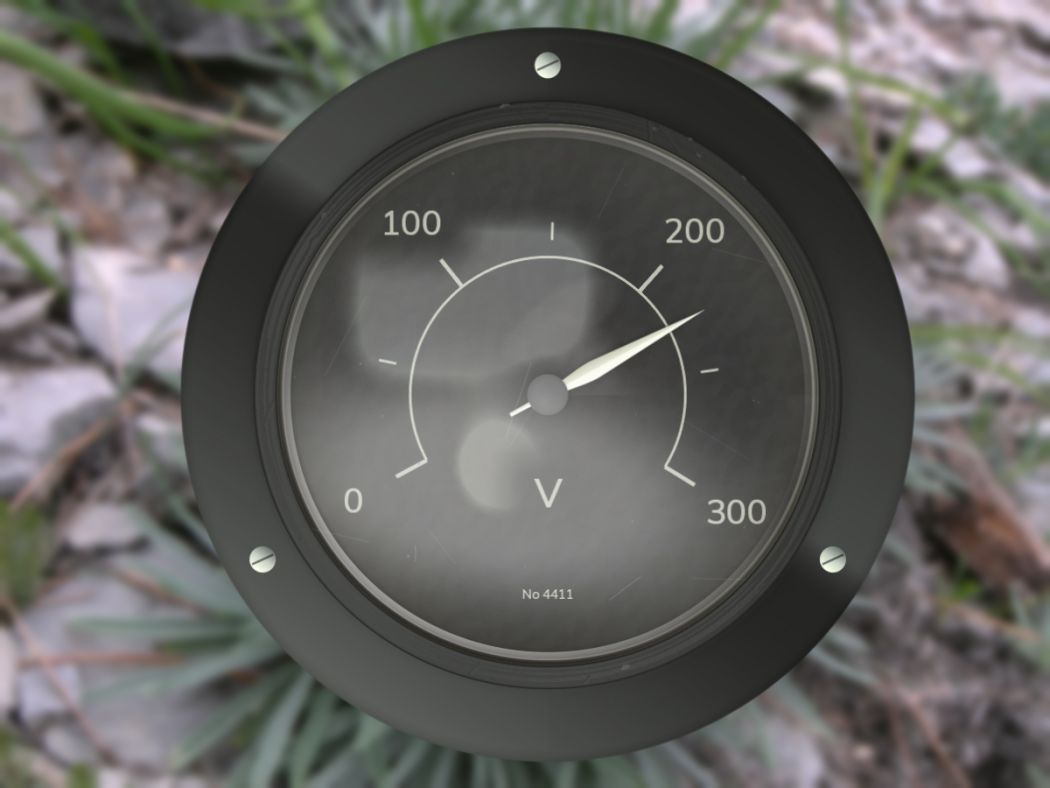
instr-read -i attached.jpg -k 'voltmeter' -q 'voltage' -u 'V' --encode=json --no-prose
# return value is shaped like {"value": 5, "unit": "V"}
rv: {"value": 225, "unit": "V"}
